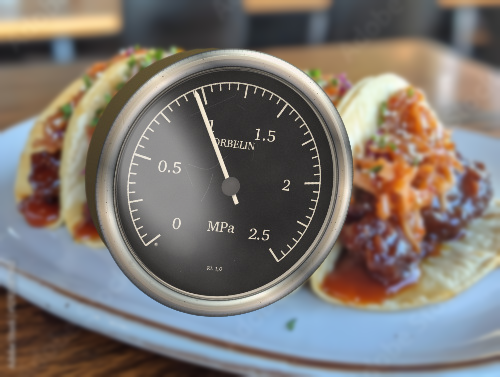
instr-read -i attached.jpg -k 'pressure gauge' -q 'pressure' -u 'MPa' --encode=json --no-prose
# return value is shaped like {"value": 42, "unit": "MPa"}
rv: {"value": 0.95, "unit": "MPa"}
